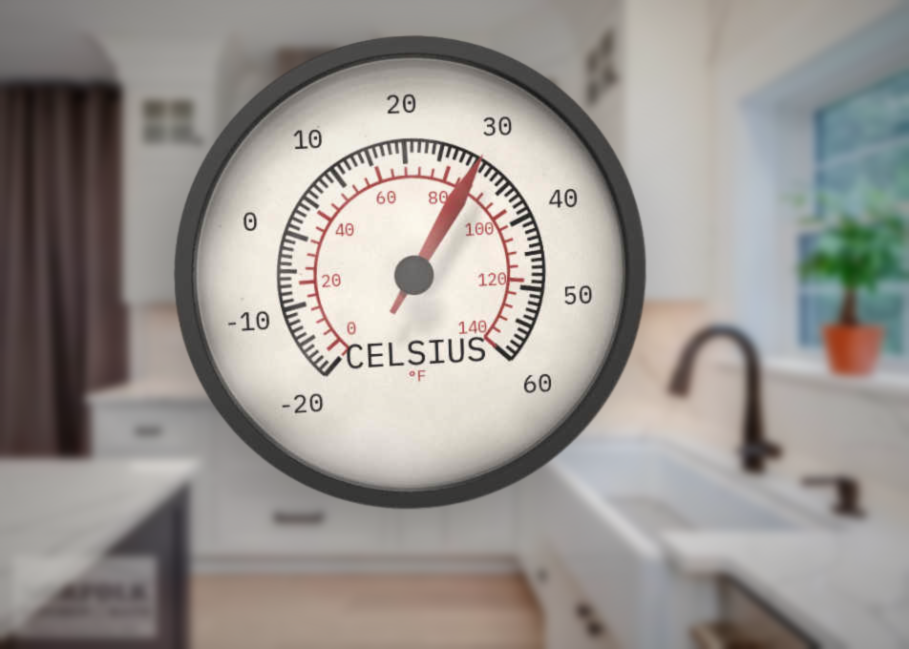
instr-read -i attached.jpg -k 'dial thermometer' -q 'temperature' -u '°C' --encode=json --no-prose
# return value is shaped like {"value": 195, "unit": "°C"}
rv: {"value": 30, "unit": "°C"}
